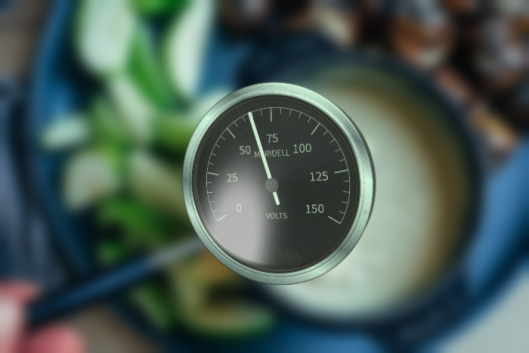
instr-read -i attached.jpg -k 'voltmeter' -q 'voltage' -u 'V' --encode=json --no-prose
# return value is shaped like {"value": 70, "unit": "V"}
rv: {"value": 65, "unit": "V"}
